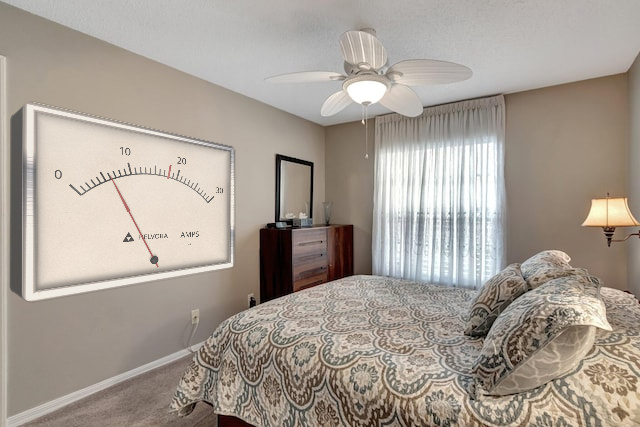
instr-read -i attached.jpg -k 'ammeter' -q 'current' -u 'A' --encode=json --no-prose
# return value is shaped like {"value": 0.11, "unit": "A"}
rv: {"value": 6, "unit": "A"}
